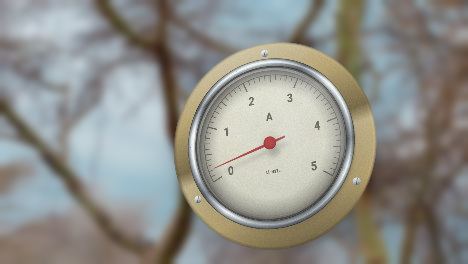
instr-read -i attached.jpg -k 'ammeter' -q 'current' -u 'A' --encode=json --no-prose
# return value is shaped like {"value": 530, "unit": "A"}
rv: {"value": 0.2, "unit": "A"}
